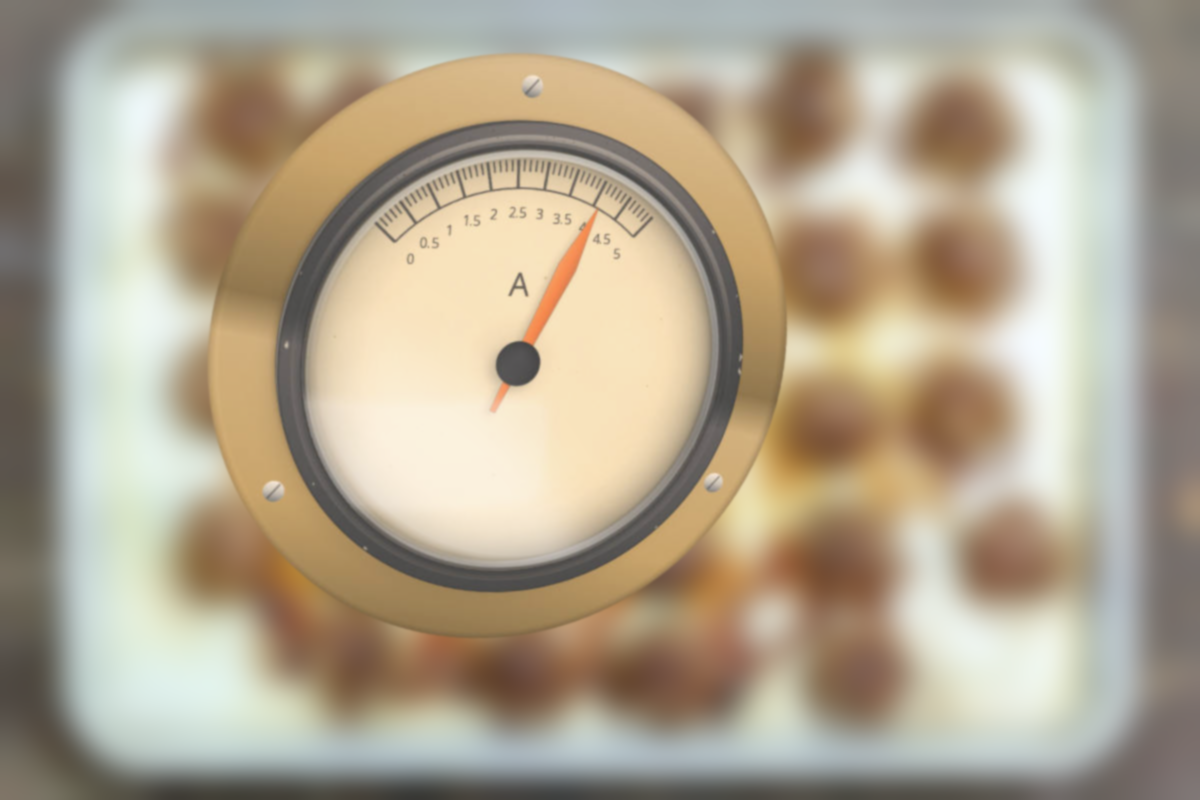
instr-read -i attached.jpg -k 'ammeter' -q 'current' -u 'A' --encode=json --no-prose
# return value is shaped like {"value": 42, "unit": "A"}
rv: {"value": 4, "unit": "A"}
